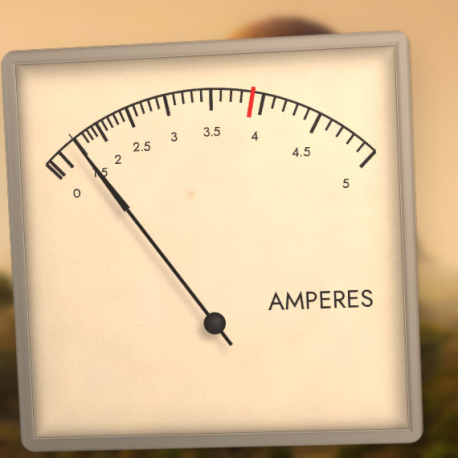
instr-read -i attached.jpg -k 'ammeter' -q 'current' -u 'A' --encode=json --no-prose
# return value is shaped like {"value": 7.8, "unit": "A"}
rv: {"value": 1.5, "unit": "A"}
